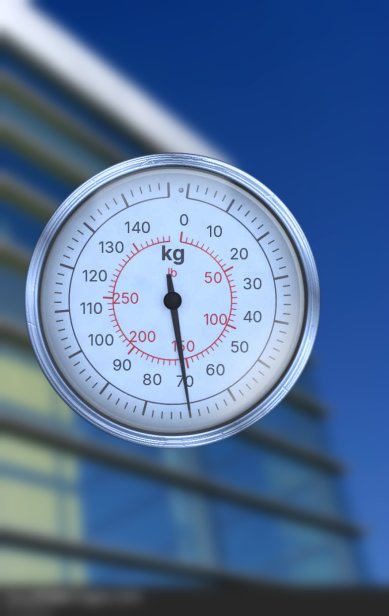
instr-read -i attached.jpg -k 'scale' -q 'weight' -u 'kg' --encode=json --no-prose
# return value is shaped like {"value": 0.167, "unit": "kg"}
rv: {"value": 70, "unit": "kg"}
